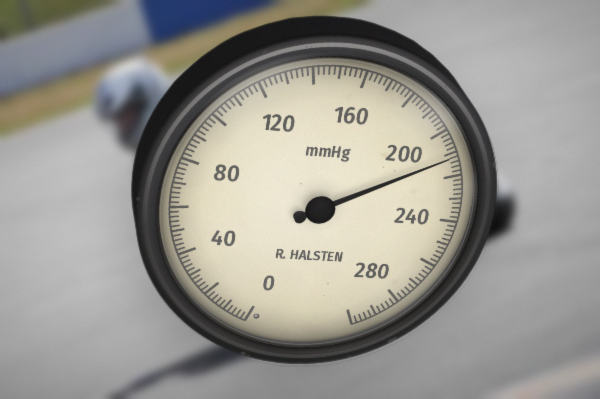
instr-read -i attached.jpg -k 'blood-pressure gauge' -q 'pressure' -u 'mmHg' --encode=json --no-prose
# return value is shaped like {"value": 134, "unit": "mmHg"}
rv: {"value": 210, "unit": "mmHg"}
